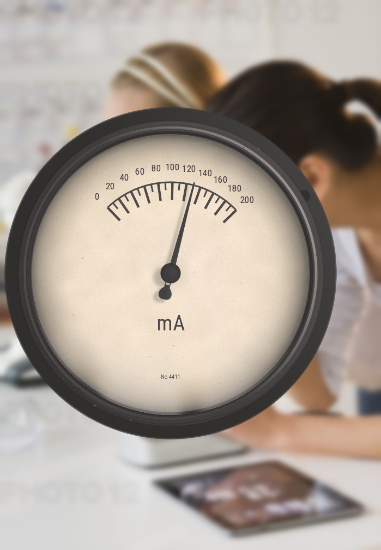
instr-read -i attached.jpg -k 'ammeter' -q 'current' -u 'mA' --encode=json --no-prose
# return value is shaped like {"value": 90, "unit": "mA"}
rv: {"value": 130, "unit": "mA"}
